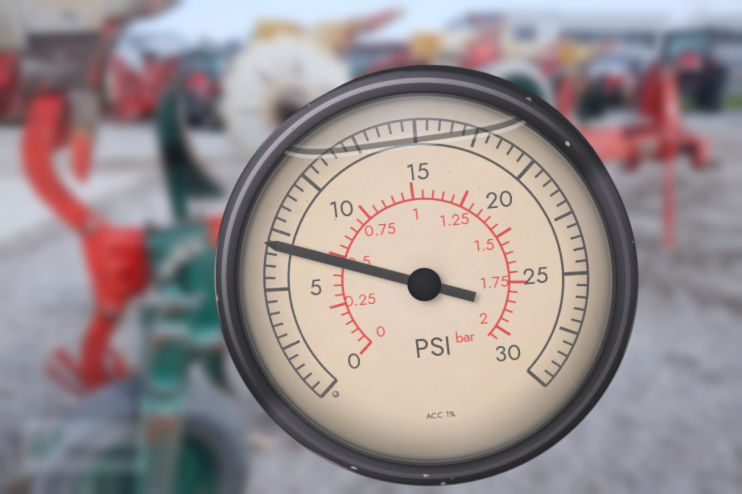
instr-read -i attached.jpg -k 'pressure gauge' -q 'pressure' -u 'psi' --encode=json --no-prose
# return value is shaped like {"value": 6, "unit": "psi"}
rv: {"value": 7, "unit": "psi"}
